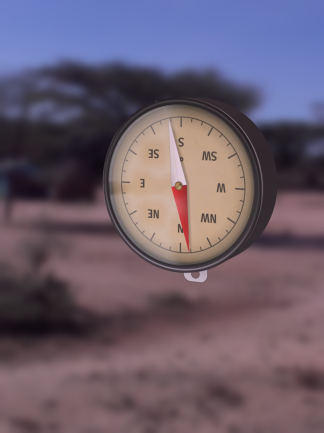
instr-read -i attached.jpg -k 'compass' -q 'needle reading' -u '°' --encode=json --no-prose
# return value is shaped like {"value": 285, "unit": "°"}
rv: {"value": 350, "unit": "°"}
